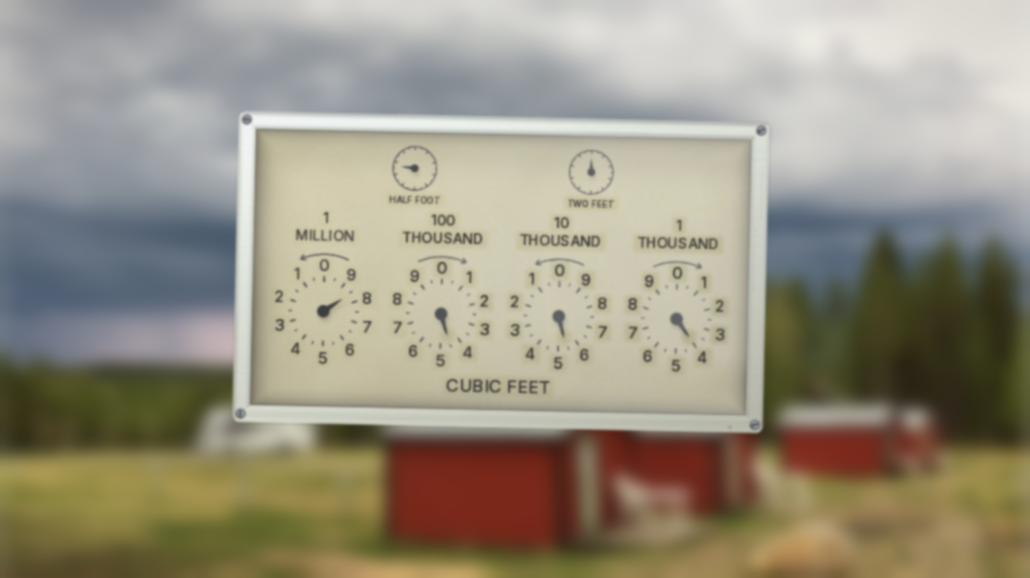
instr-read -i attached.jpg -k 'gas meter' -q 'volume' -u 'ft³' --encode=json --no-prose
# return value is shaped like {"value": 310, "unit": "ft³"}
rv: {"value": 845400, "unit": "ft³"}
